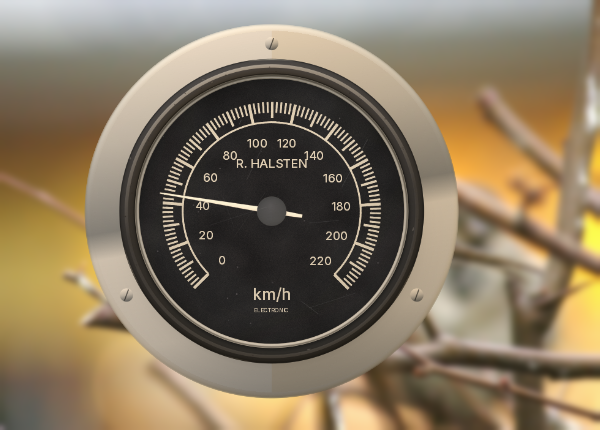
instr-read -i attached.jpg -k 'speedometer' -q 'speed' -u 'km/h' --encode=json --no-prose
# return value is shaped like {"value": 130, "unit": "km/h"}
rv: {"value": 44, "unit": "km/h"}
